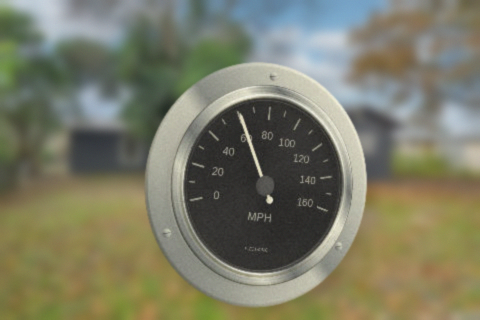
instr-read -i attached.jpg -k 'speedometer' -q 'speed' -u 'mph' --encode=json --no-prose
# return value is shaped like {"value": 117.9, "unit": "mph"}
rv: {"value": 60, "unit": "mph"}
